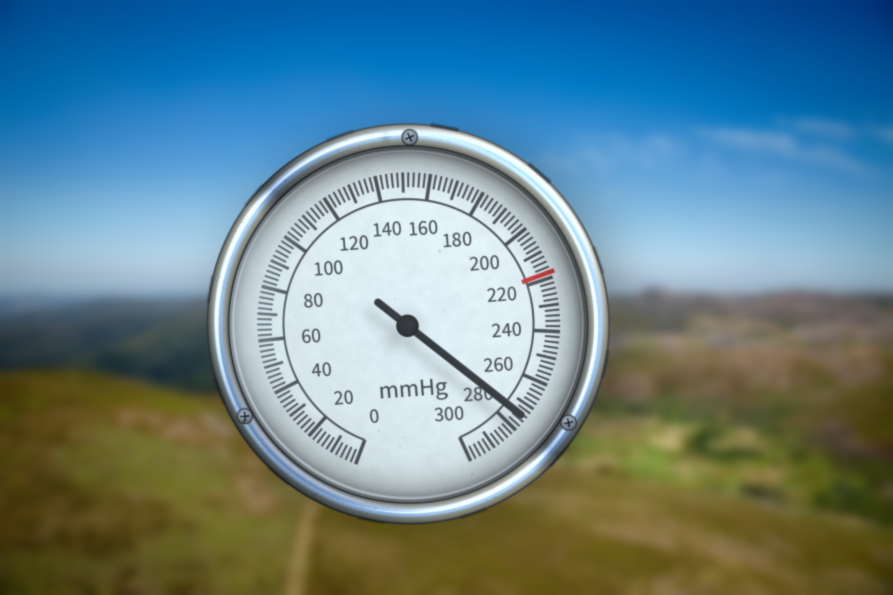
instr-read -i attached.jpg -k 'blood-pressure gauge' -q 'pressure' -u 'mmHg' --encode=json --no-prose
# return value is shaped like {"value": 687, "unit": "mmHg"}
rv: {"value": 274, "unit": "mmHg"}
